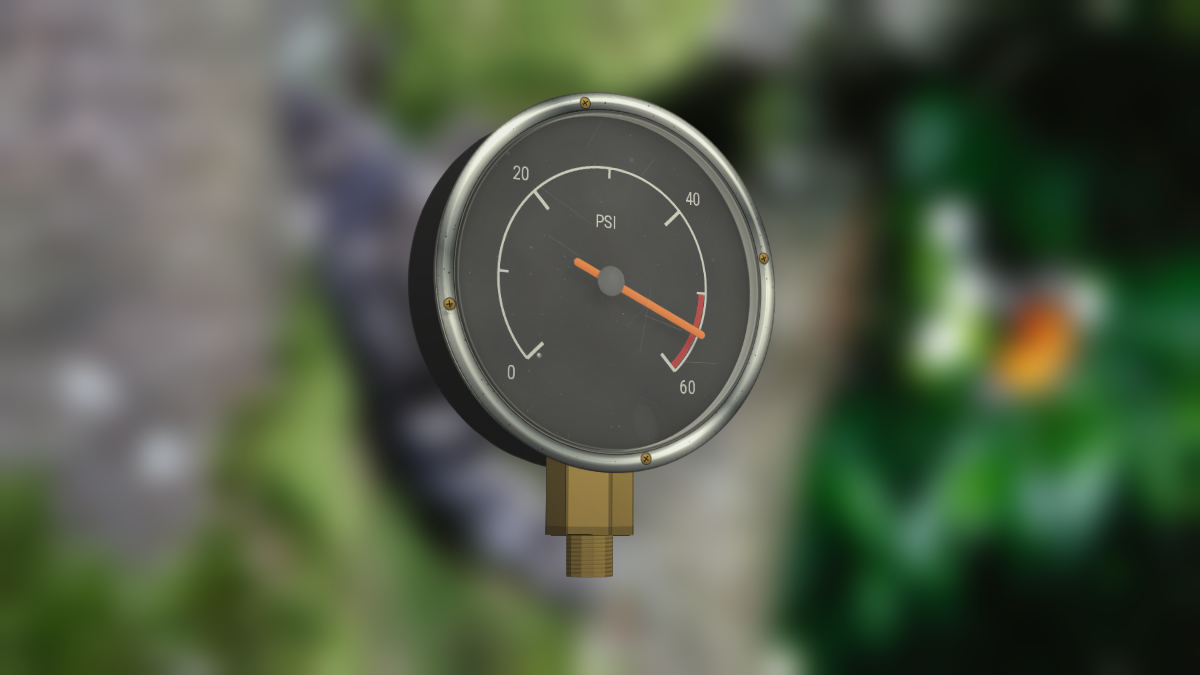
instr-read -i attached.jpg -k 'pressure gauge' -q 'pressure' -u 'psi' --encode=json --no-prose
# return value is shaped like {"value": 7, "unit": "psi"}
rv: {"value": 55, "unit": "psi"}
